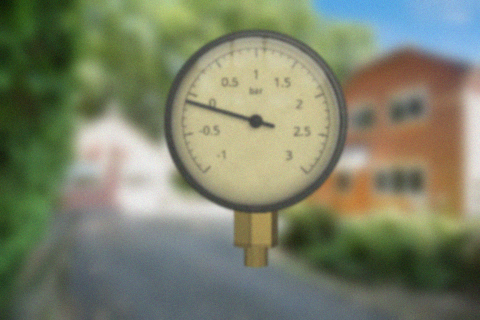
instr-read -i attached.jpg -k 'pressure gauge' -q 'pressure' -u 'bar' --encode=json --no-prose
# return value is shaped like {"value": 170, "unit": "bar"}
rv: {"value": -0.1, "unit": "bar"}
